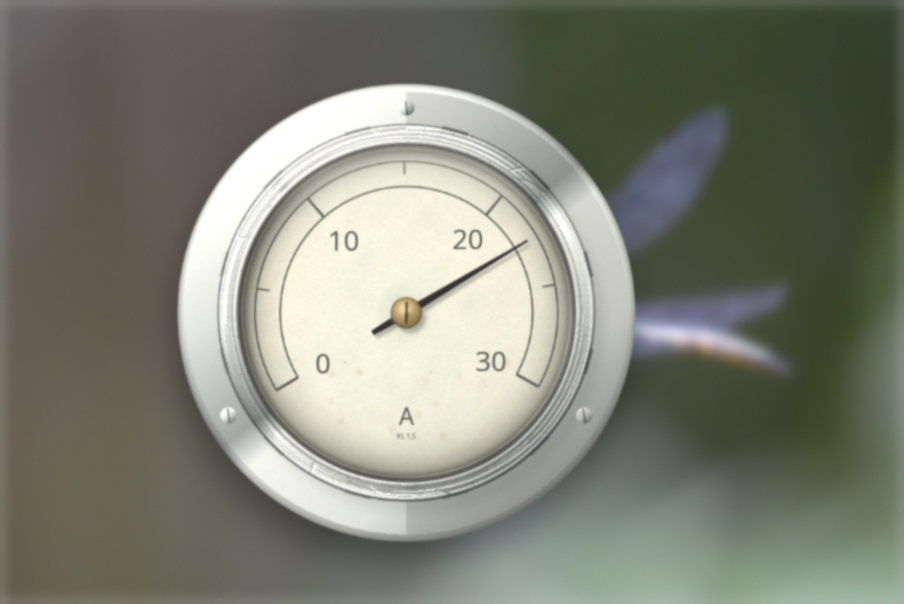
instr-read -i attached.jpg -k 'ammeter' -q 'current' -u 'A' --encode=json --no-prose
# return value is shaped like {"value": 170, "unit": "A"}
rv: {"value": 22.5, "unit": "A"}
